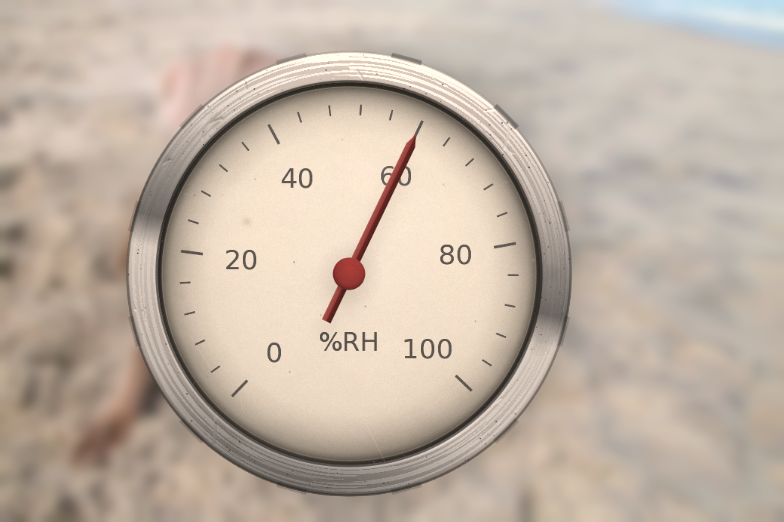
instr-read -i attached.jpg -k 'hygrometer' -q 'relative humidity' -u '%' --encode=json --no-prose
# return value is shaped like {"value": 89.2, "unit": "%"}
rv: {"value": 60, "unit": "%"}
